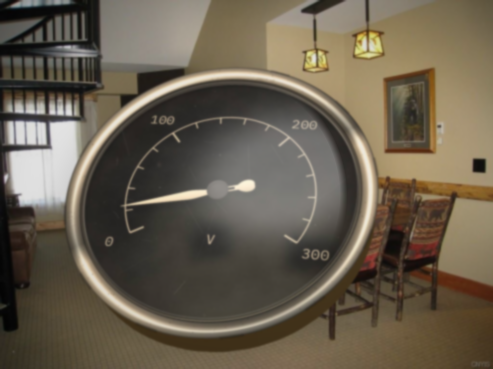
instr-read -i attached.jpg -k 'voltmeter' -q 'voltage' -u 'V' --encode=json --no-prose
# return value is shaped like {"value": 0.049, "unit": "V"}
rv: {"value": 20, "unit": "V"}
